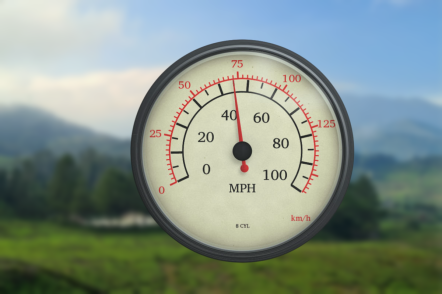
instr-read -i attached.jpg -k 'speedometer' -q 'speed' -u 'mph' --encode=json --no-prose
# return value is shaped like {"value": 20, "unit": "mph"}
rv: {"value": 45, "unit": "mph"}
